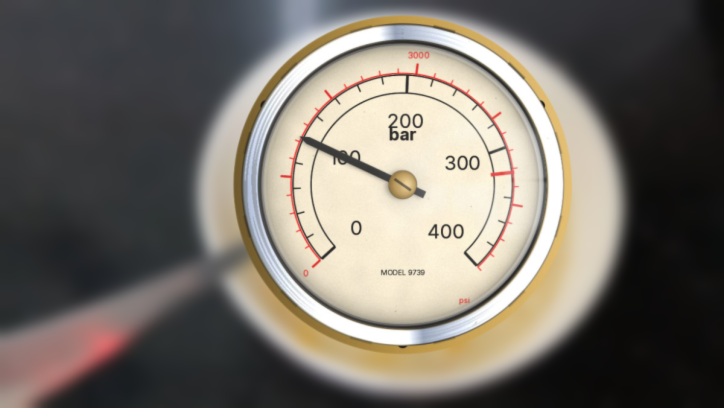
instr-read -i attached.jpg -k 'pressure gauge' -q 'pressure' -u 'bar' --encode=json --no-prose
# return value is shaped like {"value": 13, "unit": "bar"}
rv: {"value": 100, "unit": "bar"}
